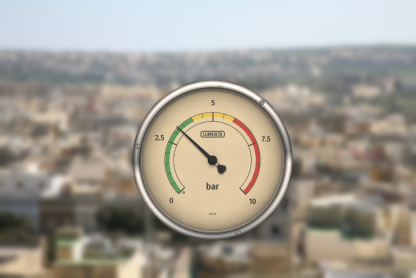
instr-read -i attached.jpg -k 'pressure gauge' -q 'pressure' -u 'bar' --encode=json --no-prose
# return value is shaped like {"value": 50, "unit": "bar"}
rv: {"value": 3.25, "unit": "bar"}
